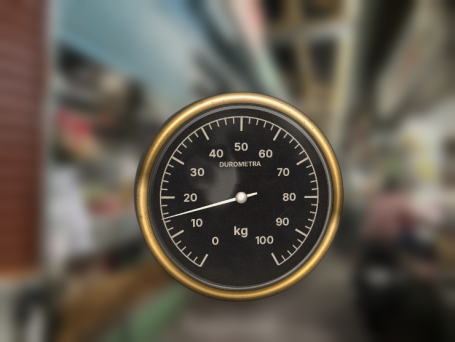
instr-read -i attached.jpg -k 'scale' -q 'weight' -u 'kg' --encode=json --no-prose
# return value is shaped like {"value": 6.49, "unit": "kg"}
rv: {"value": 15, "unit": "kg"}
